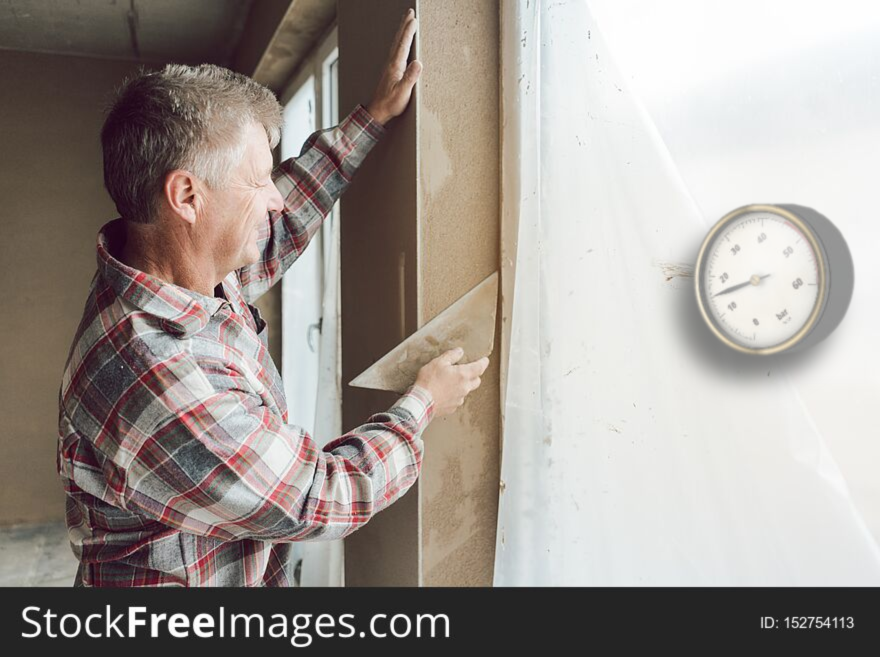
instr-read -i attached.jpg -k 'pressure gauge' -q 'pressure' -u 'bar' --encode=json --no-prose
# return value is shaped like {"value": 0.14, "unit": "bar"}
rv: {"value": 15, "unit": "bar"}
